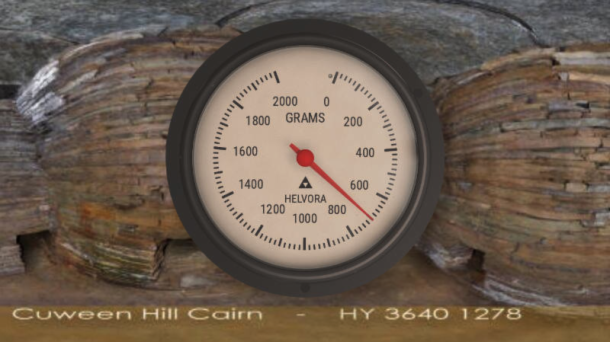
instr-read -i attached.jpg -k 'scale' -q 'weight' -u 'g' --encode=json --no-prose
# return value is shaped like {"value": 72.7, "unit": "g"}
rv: {"value": 700, "unit": "g"}
